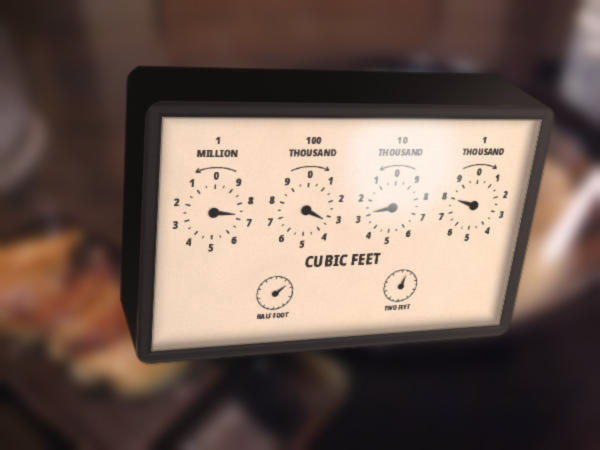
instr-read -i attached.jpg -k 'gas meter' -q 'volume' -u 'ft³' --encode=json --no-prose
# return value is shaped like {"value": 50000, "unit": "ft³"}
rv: {"value": 732800, "unit": "ft³"}
